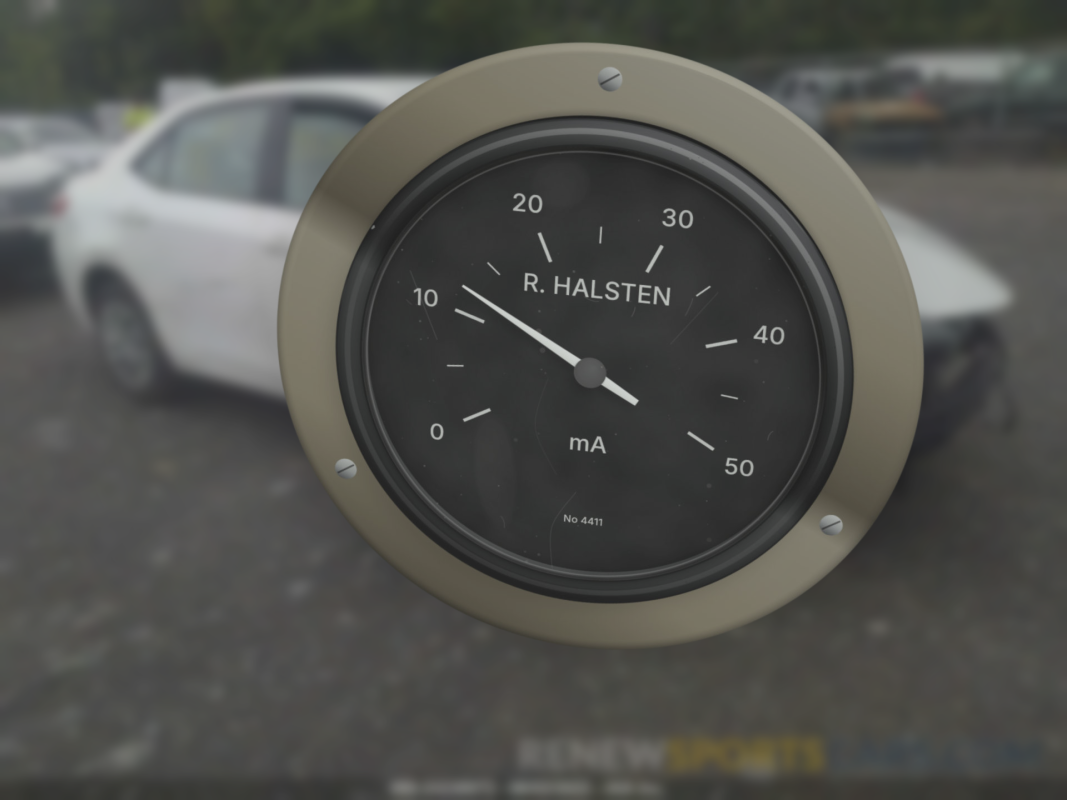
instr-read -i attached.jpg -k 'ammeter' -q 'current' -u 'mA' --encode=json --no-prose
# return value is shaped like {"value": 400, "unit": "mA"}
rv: {"value": 12.5, "unit": "mA"}
